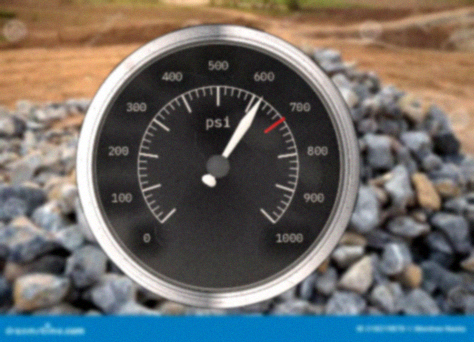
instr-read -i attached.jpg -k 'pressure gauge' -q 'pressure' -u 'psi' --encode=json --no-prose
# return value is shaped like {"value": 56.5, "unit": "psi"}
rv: {"value": 620, "unit": "psi"}
